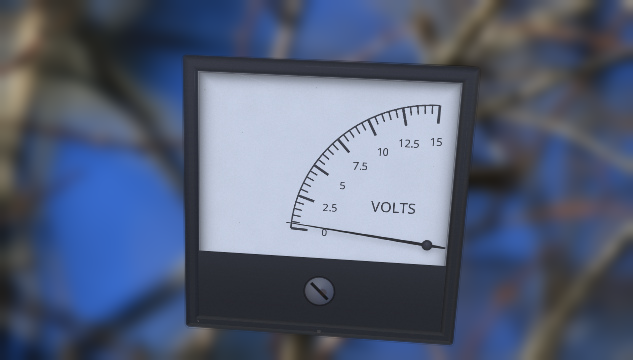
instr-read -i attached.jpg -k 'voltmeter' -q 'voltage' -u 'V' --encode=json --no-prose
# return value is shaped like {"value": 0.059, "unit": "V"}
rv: {"value": 0.5, "unit": "V"}
